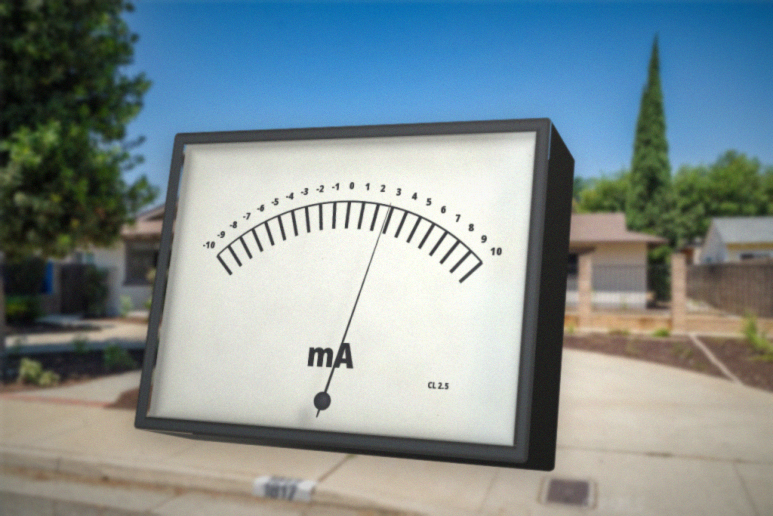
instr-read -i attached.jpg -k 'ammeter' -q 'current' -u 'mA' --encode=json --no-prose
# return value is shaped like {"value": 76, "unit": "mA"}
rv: {"value": 3, "unit": "mA"}
